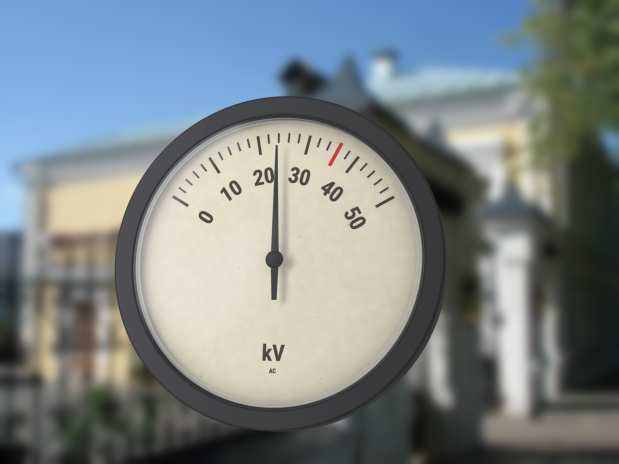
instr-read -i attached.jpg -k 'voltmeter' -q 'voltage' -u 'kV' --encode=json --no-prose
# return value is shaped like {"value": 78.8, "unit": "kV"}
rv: {"value": 24, "unit": "kV"}
